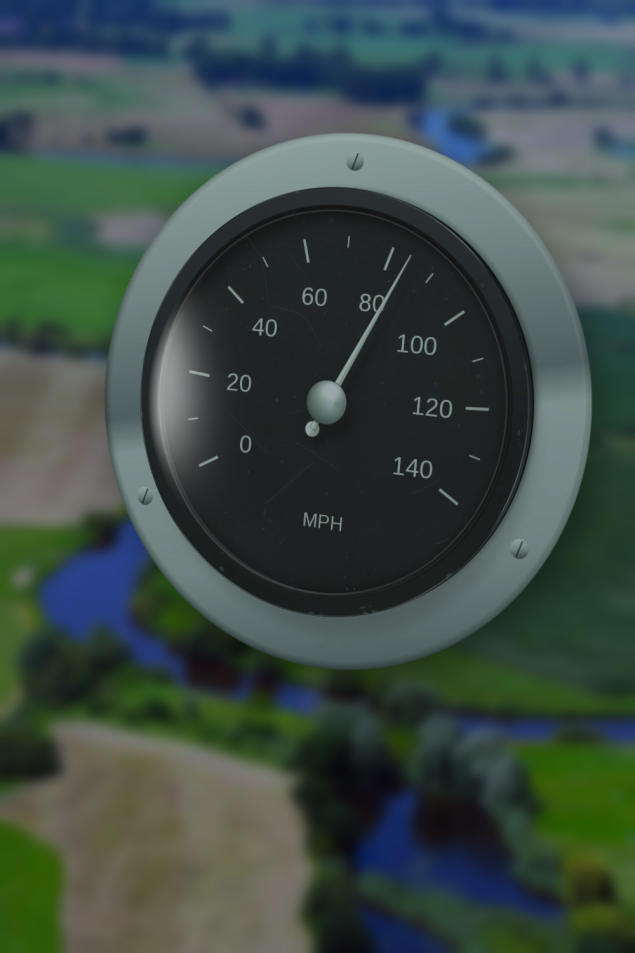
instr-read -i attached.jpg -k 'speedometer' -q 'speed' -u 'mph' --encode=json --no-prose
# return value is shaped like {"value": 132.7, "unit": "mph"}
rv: {"value": 85, "unit": "mph"}
